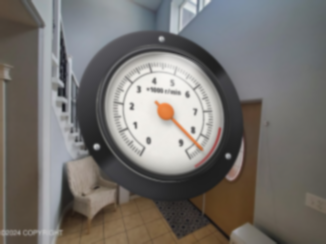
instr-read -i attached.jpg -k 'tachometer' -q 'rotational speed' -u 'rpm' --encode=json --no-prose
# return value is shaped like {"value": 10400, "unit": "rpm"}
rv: {"value": 8500, "unit": "rpm"}
